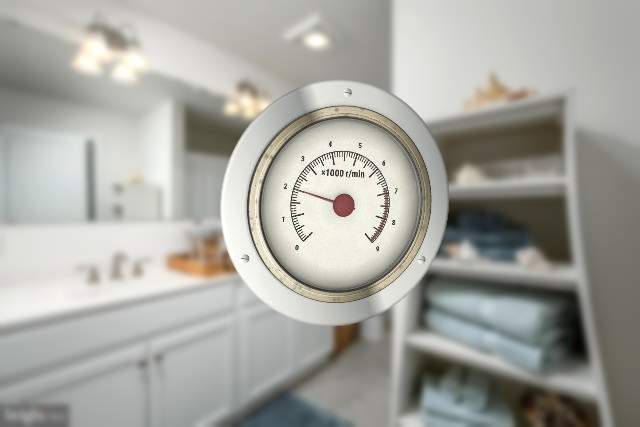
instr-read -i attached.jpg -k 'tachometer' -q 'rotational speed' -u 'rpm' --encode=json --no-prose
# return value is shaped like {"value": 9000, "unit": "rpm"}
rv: {"value": 2000, "unit": "rpm"}
